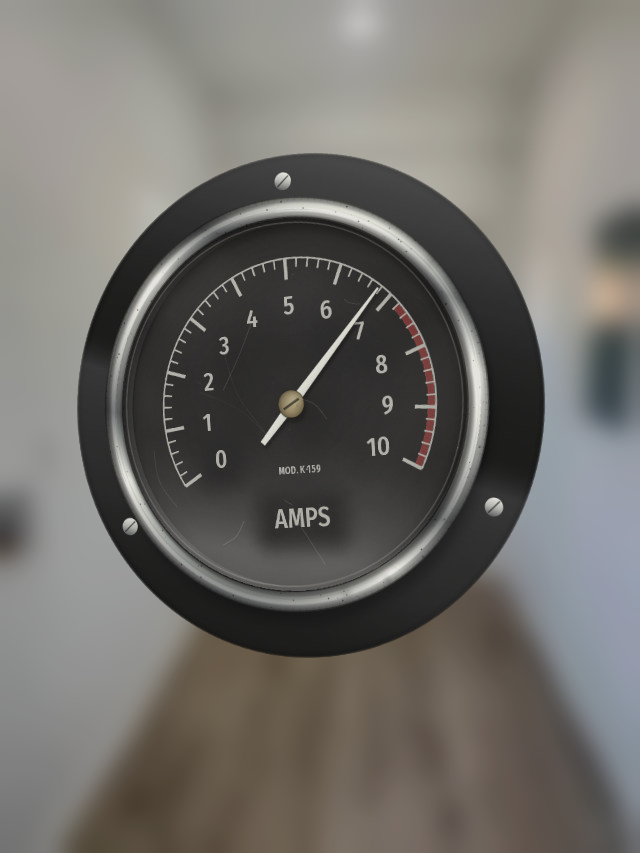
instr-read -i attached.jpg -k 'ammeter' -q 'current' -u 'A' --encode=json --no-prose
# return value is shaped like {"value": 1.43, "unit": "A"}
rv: {"value": 6.8, "unit": "A"}
